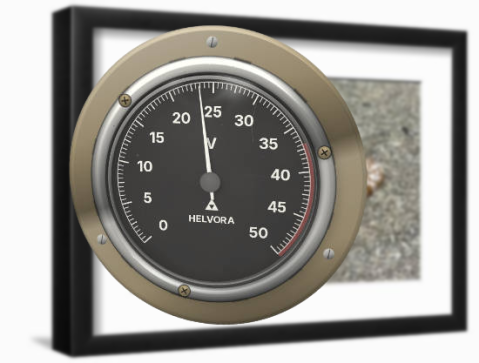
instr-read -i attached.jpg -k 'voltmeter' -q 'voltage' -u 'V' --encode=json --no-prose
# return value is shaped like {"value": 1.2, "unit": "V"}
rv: {"value": 23.5, "unit": "V"}
